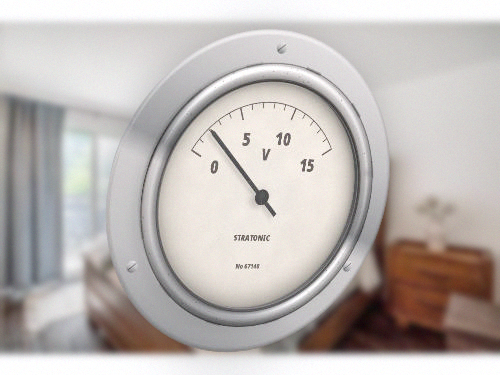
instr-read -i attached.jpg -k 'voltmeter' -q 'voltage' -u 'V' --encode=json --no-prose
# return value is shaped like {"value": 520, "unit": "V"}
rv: {"value": 2, "unit": "V"}
